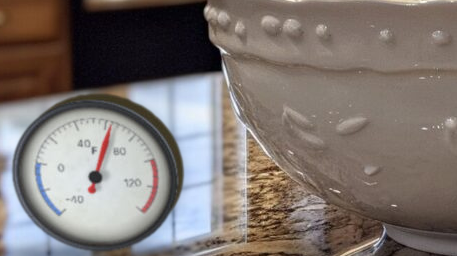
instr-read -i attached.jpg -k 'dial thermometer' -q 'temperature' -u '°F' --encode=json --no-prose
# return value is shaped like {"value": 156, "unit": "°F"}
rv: {"value": 64, "unit": "°F"}
